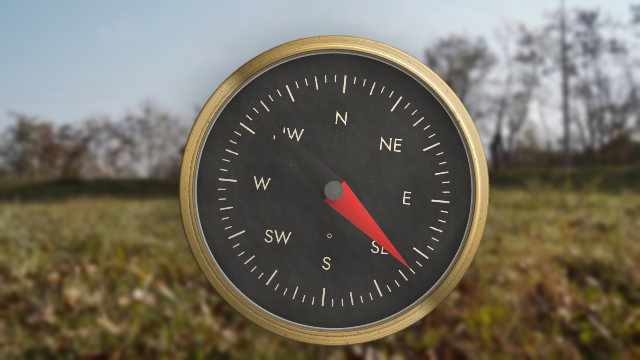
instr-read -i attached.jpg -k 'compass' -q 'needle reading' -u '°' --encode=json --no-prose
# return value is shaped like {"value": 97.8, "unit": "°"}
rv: {"value": 130, "unit": "°"}
